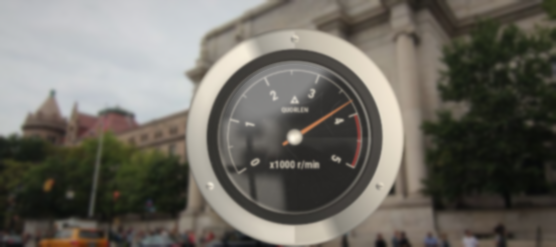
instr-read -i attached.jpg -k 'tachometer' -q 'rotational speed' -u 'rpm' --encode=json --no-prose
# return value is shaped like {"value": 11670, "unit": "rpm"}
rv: {"value": 3750, "unit": "rpm"}
